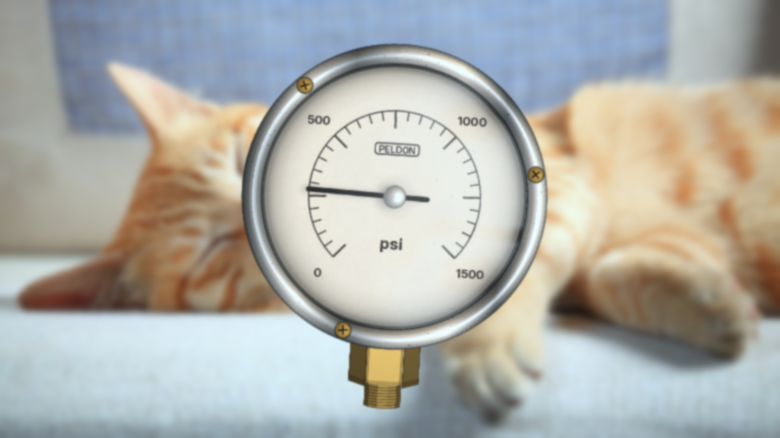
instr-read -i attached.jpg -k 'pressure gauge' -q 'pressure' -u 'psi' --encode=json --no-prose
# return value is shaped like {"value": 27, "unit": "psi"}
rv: {"value": 275, "unit": "psi"}
